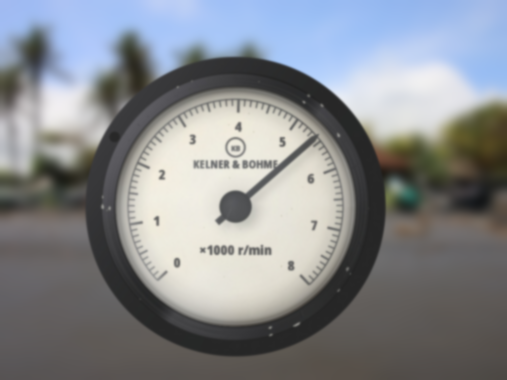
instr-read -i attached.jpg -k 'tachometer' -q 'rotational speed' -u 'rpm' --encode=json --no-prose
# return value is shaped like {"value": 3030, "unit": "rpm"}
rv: {"value": 5400, "unit": "rpm"}
